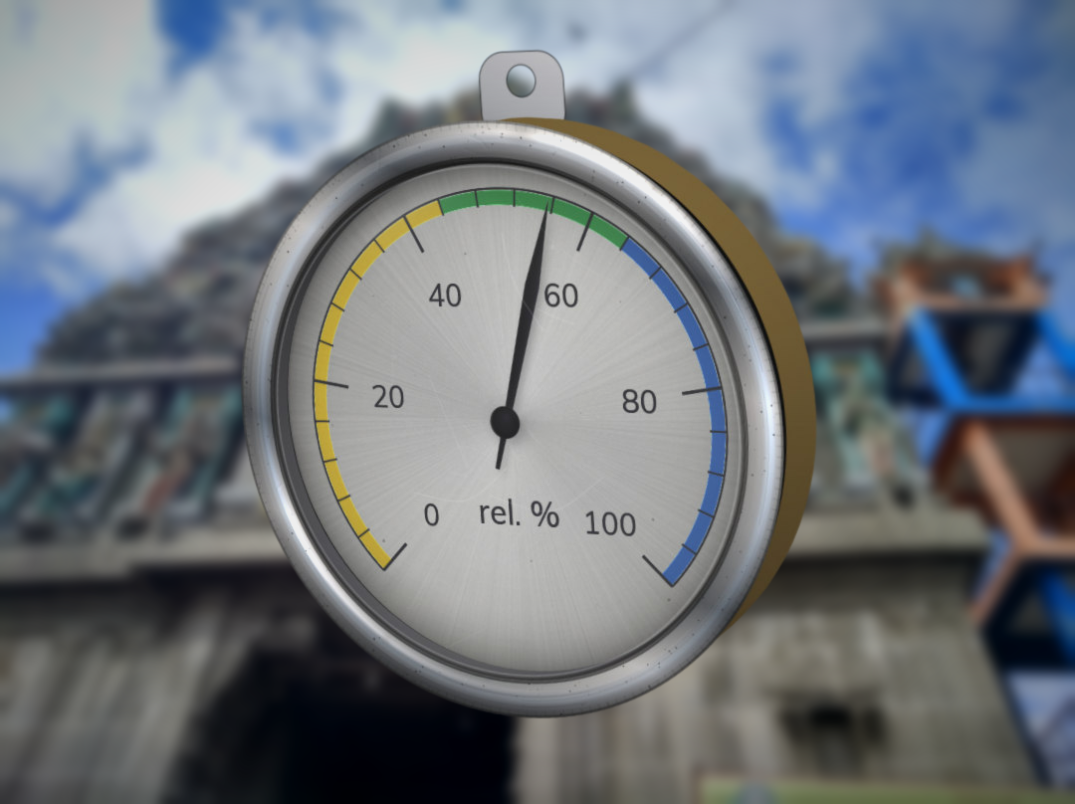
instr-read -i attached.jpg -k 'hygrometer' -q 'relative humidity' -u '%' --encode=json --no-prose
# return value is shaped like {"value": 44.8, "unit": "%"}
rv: {"value": 56, "unit": "%"}
